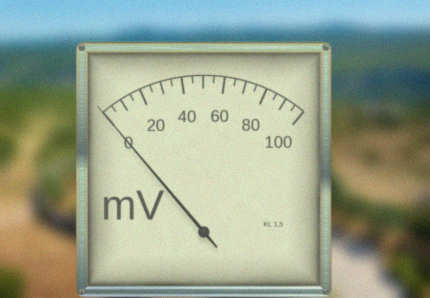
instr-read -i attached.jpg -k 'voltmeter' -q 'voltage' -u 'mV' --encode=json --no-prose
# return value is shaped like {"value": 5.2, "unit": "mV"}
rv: {"value": 0, "unit": "mV"}
